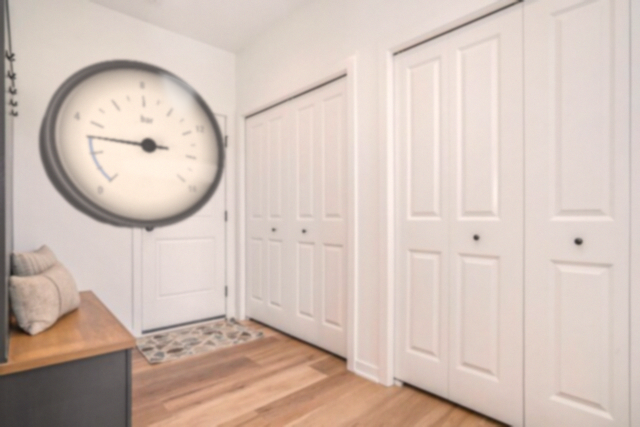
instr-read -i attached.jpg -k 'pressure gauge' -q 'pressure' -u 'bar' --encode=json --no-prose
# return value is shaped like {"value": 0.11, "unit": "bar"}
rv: {"value": 3, "unit": "bar"}
